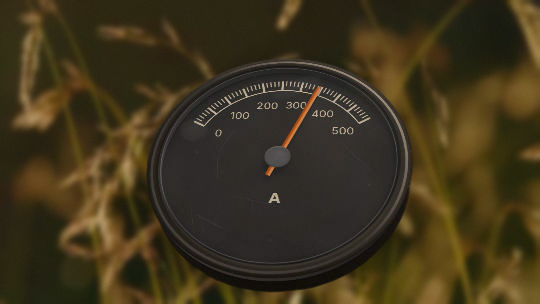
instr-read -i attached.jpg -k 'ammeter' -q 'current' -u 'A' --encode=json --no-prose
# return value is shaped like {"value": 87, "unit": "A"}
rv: {"value": 350, "unit": "A"}
